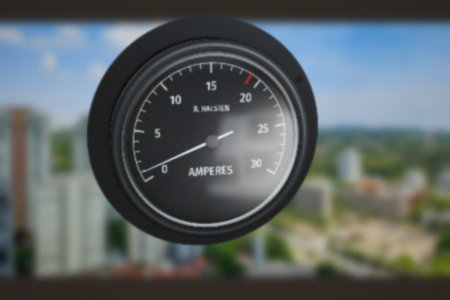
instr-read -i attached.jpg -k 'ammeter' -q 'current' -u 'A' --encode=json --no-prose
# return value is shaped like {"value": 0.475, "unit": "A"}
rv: {"value": 1, "unit": "A"}
